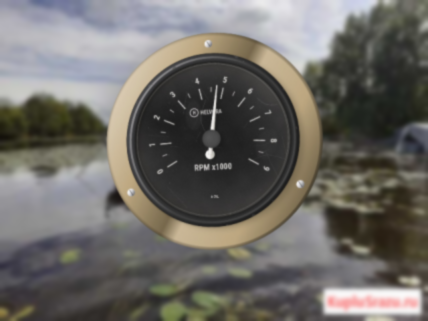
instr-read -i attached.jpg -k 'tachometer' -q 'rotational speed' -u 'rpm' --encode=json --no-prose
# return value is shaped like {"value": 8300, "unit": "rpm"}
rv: {"value": 4750, "unit": "rpm"}
